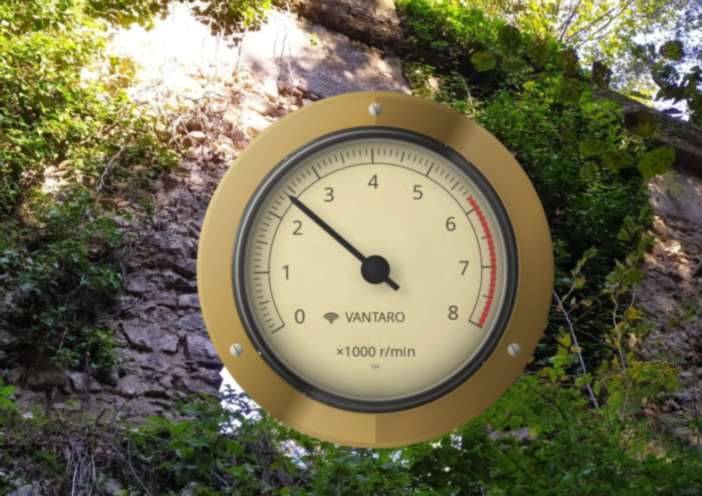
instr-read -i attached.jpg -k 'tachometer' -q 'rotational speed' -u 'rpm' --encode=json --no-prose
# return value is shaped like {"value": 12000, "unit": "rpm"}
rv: {"value": 2400, "unit": "rpm"}
